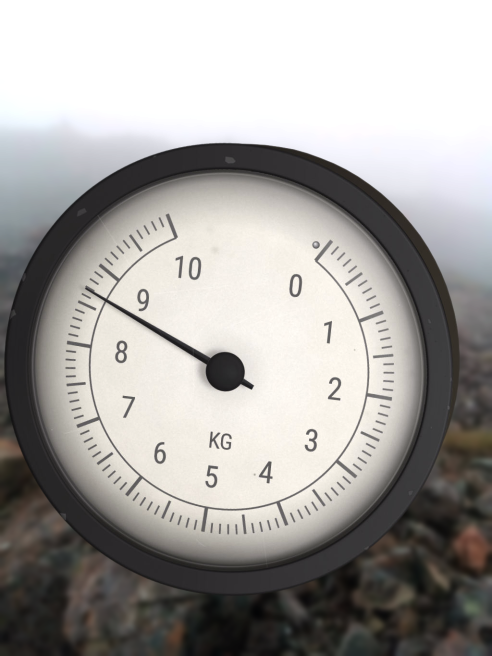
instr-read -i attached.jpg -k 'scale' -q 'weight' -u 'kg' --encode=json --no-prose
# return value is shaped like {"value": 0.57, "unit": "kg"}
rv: {"value": 8.7, "unit": "kg"}
